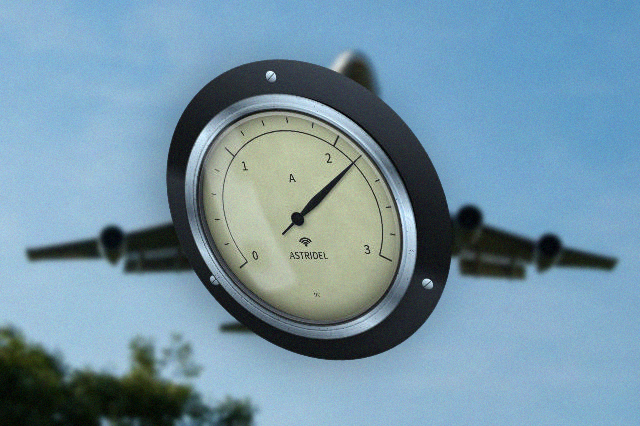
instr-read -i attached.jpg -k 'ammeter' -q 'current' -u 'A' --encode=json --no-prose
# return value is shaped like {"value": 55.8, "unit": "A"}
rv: {"value": 2.2, "unit": "A"}
